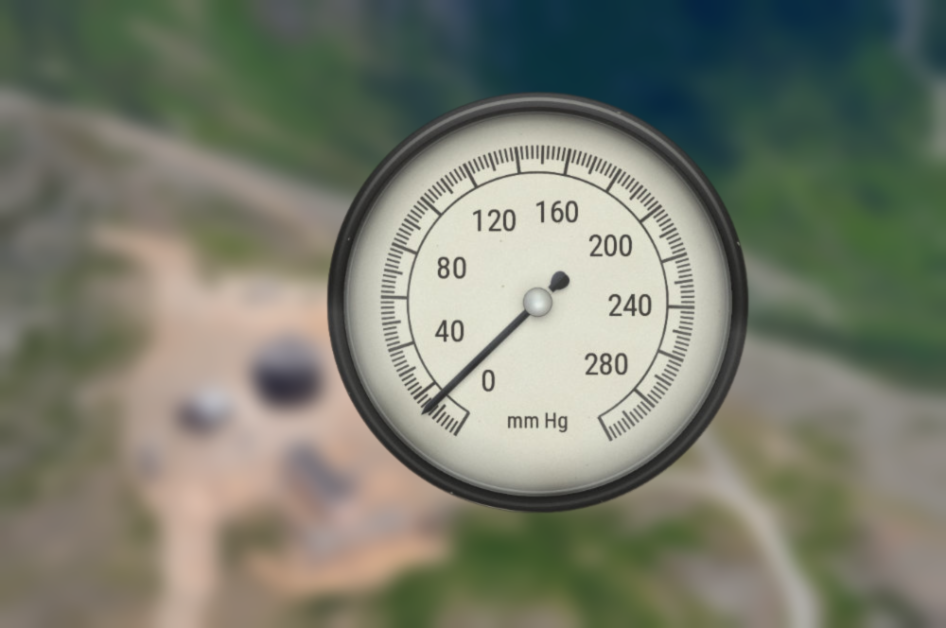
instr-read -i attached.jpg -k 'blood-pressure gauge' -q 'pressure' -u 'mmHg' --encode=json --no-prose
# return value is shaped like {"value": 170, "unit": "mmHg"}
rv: {"value": 14, "unit": "mmHg"}
